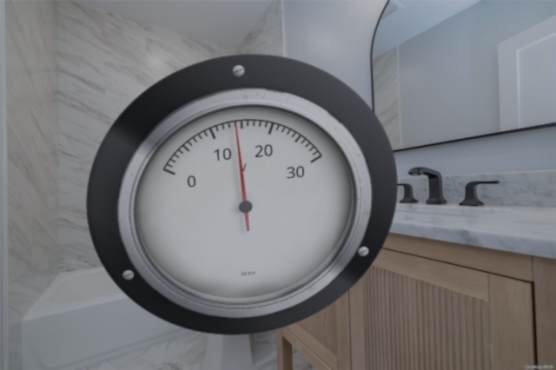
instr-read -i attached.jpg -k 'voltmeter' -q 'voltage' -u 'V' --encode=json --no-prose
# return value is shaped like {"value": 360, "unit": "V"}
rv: {"value": 14, "unit": "V"}
